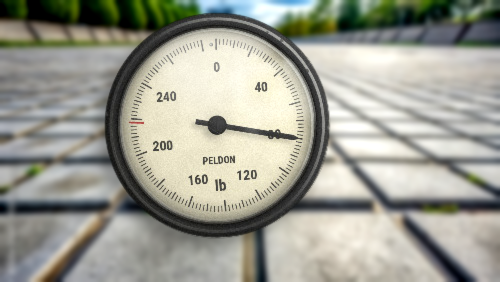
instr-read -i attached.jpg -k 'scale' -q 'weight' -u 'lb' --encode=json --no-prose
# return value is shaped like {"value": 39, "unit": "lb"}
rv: {"value": 80, "unit": "lb"}
